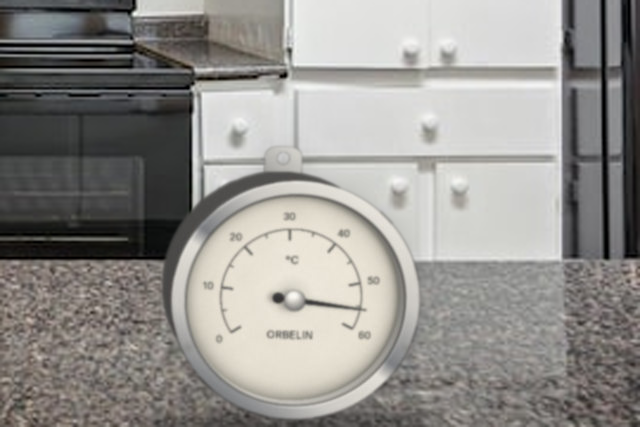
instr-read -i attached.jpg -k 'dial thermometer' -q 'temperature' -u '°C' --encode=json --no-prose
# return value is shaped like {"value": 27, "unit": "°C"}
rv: {"value": 55, "unit": "°C"}
